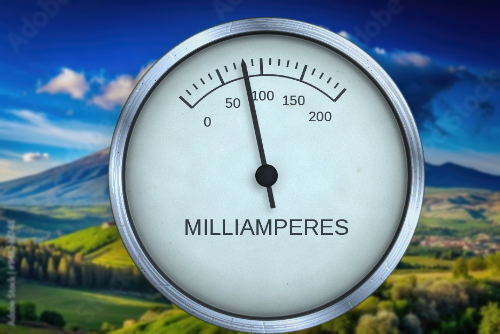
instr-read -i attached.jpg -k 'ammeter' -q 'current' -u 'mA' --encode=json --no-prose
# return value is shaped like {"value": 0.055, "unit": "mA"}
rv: {"value": 80, "unit": "mA"}
